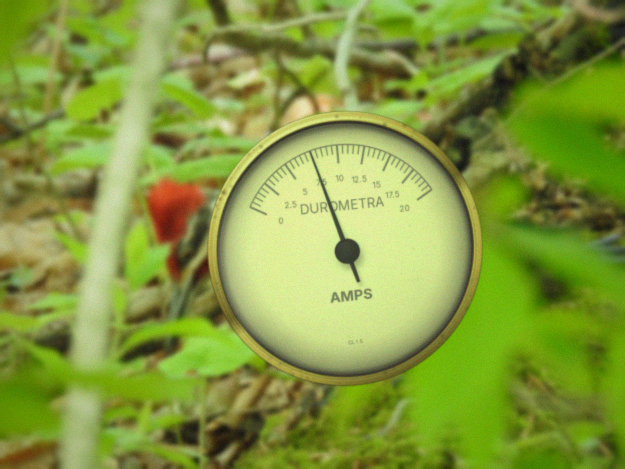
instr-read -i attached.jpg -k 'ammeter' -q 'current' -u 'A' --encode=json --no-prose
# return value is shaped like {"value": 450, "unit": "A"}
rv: {"value": 7.5, "unit": "A"}
